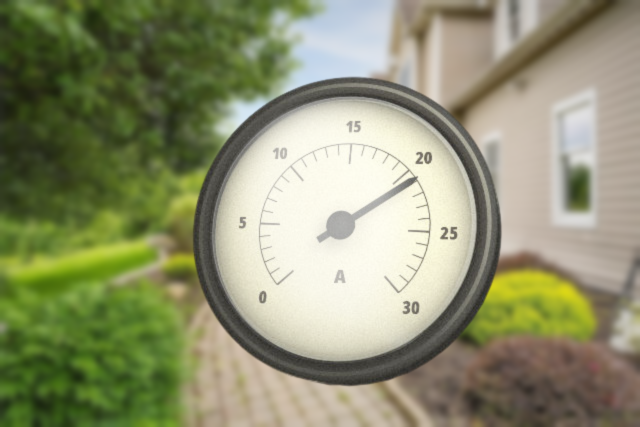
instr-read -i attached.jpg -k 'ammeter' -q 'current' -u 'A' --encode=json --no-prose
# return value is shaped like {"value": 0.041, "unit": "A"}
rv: {"value": 21, "unit": "A"}
